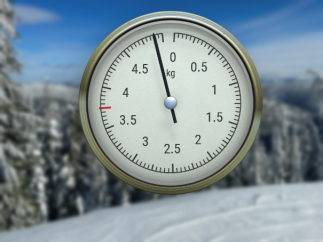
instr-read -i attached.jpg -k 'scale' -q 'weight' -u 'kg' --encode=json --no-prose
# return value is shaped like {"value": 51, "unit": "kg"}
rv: {"value": 4.9, "unit": "kg"}
